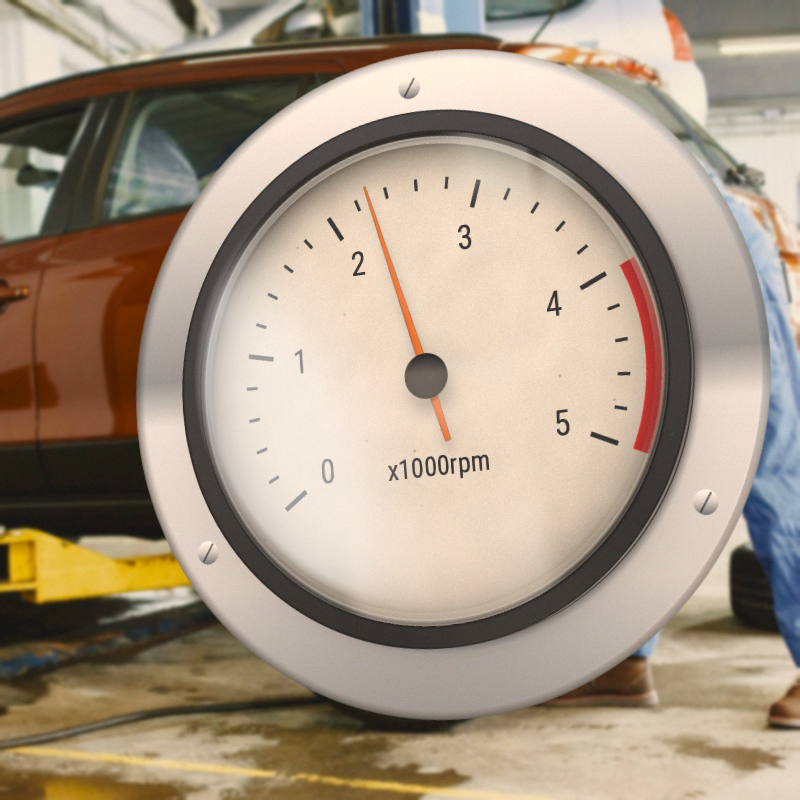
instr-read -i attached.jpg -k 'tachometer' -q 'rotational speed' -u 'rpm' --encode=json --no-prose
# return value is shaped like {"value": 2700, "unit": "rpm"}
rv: {"value": 2300, "unit": "rpm"}
